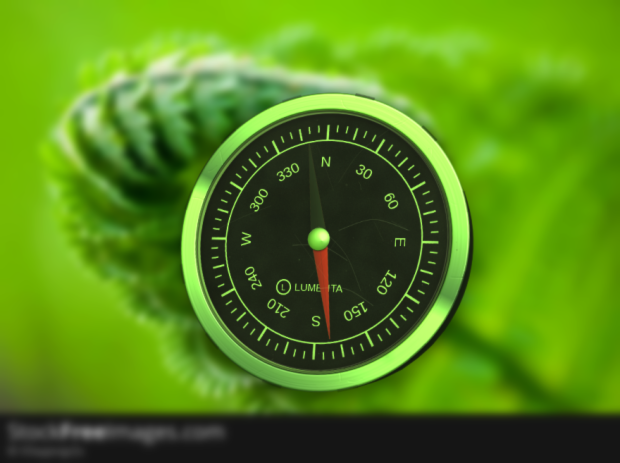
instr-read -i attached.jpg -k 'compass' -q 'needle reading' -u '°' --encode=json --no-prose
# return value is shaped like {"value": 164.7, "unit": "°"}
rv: {"value": 170, "unit": "°"}
